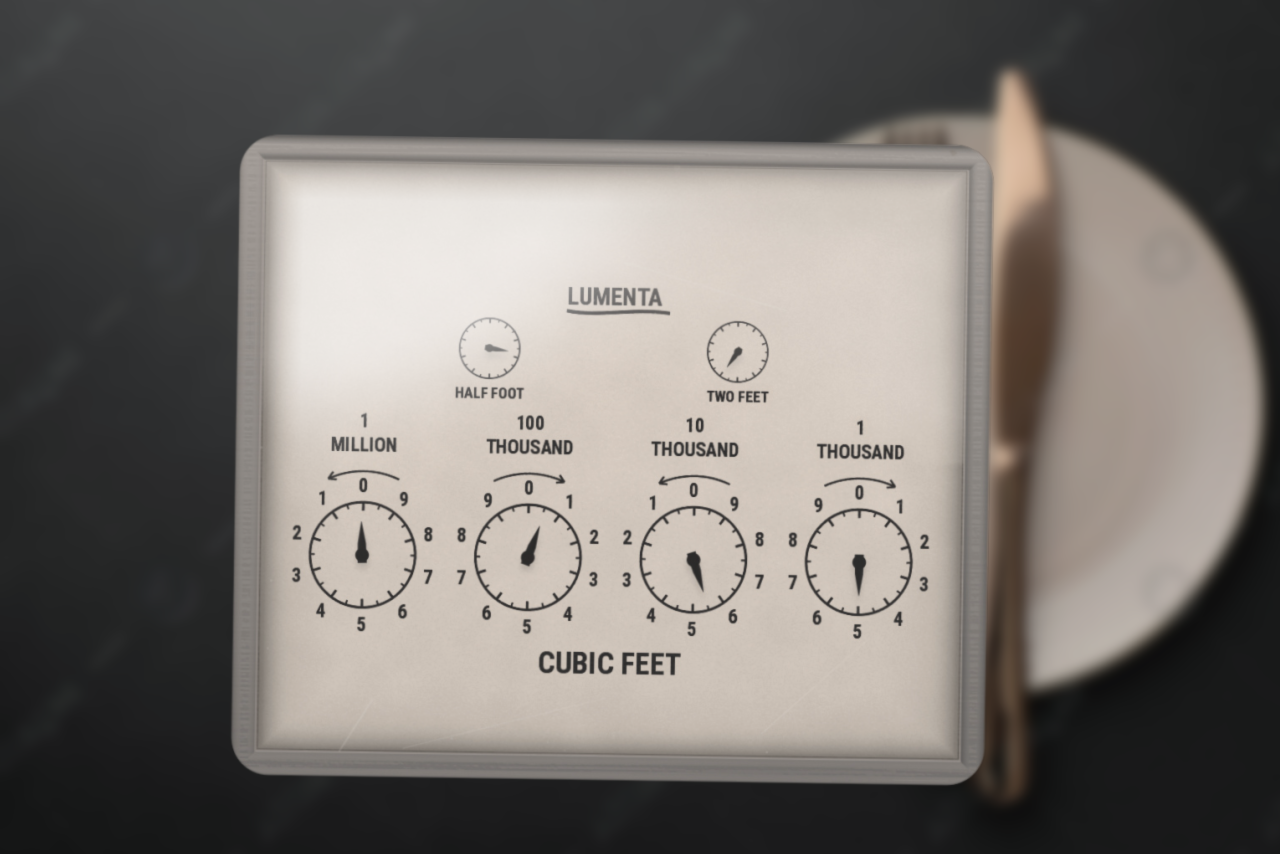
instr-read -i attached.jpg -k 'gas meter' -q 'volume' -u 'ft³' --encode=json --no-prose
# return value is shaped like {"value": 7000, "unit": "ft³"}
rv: {"value": 5500, "unit": "ft³"}
